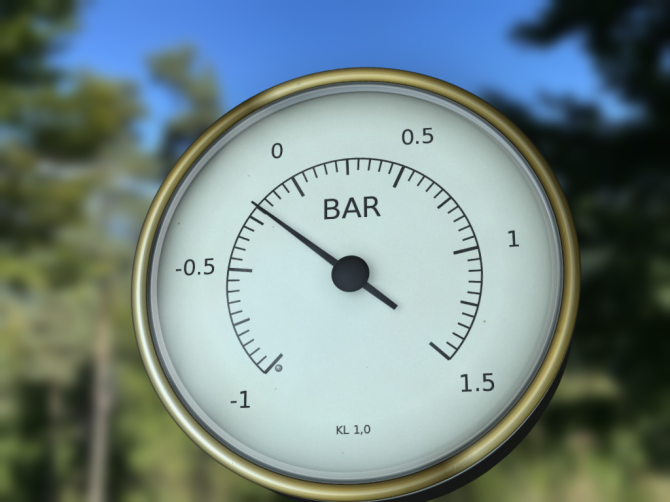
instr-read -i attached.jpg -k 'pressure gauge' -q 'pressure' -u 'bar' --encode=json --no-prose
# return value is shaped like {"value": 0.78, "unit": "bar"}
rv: {"value": -0.2, "unit": "bar"}
